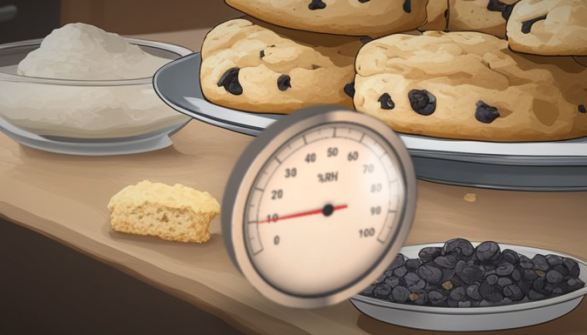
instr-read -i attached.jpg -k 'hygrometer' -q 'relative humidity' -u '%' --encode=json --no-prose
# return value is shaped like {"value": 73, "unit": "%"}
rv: {"value": 10, "unit": "%"}
